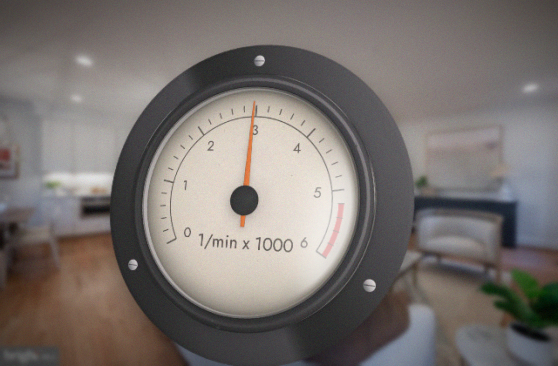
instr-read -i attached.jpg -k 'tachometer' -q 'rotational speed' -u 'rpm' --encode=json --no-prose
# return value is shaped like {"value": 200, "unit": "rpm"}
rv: {"value": 3000, "unit": "rpm"}
